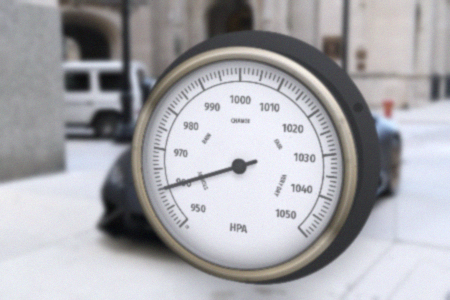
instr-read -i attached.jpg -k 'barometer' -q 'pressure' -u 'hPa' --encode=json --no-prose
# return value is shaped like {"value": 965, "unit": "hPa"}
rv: {"value": 960, "unit": "hPa"}
